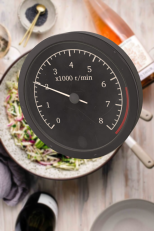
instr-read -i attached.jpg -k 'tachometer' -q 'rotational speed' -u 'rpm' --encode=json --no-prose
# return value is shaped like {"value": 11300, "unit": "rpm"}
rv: {"value": 2000, "unit": "rpm"}
